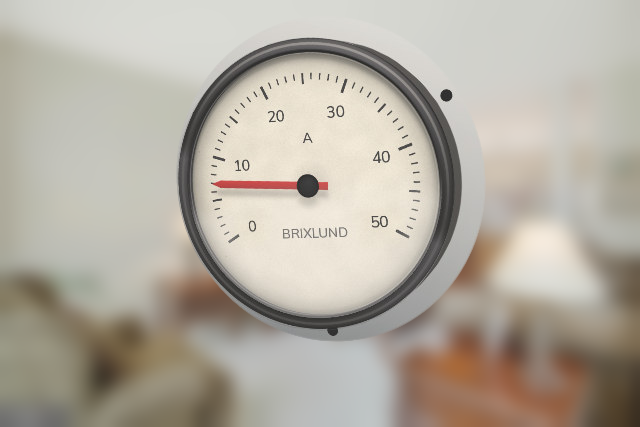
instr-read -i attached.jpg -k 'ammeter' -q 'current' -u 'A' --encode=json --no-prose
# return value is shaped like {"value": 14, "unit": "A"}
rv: {"value": 7, "unit": "A"}
